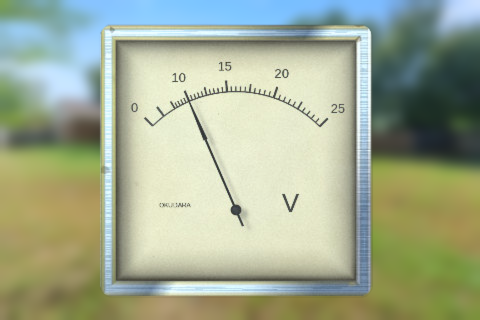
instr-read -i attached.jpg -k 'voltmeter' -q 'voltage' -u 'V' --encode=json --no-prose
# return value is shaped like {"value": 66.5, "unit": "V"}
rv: {"value": 10, "unit": "V"}
